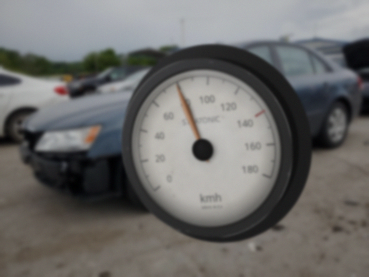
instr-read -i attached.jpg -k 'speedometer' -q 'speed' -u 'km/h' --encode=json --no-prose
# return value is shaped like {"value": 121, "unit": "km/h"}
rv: {"value": 80, "unit": "km/h"}
